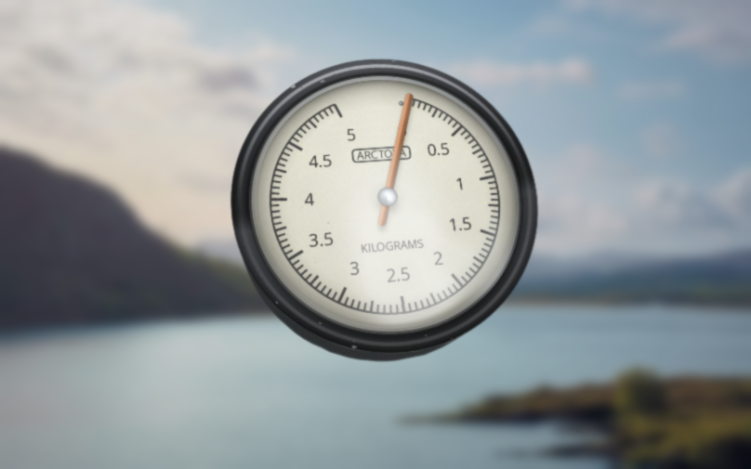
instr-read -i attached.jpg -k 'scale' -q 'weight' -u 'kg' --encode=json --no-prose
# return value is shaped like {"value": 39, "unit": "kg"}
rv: {"value": 0, "unit": "kg"}
